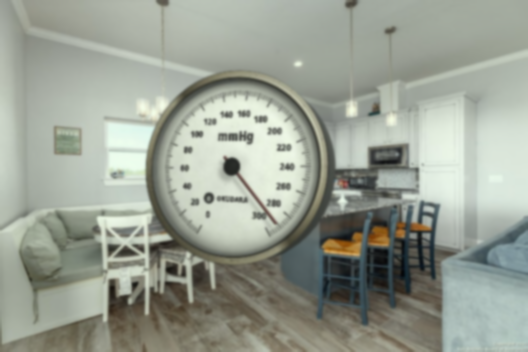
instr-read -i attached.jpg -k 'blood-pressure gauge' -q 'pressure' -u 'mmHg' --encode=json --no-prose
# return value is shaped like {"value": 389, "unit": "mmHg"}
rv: {"value": 290, "unit": "mmHg"}
